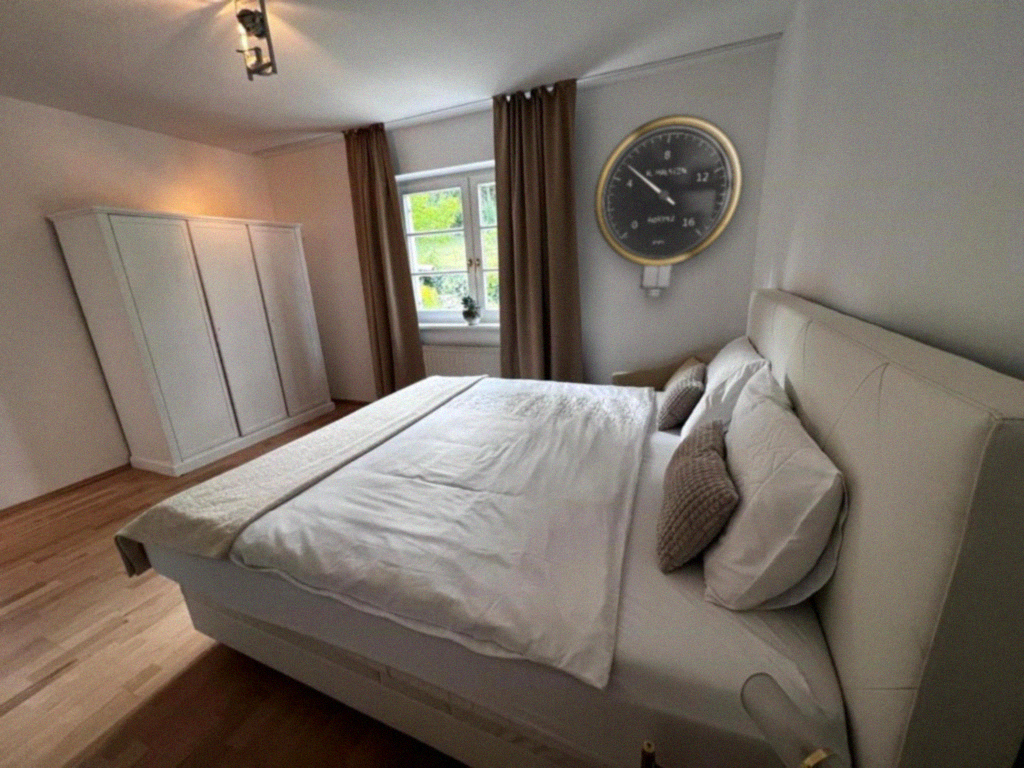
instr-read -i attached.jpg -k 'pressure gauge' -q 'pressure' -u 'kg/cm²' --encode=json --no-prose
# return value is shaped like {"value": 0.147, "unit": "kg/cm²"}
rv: {"value": 5, "unit": "kg/cm²"}
